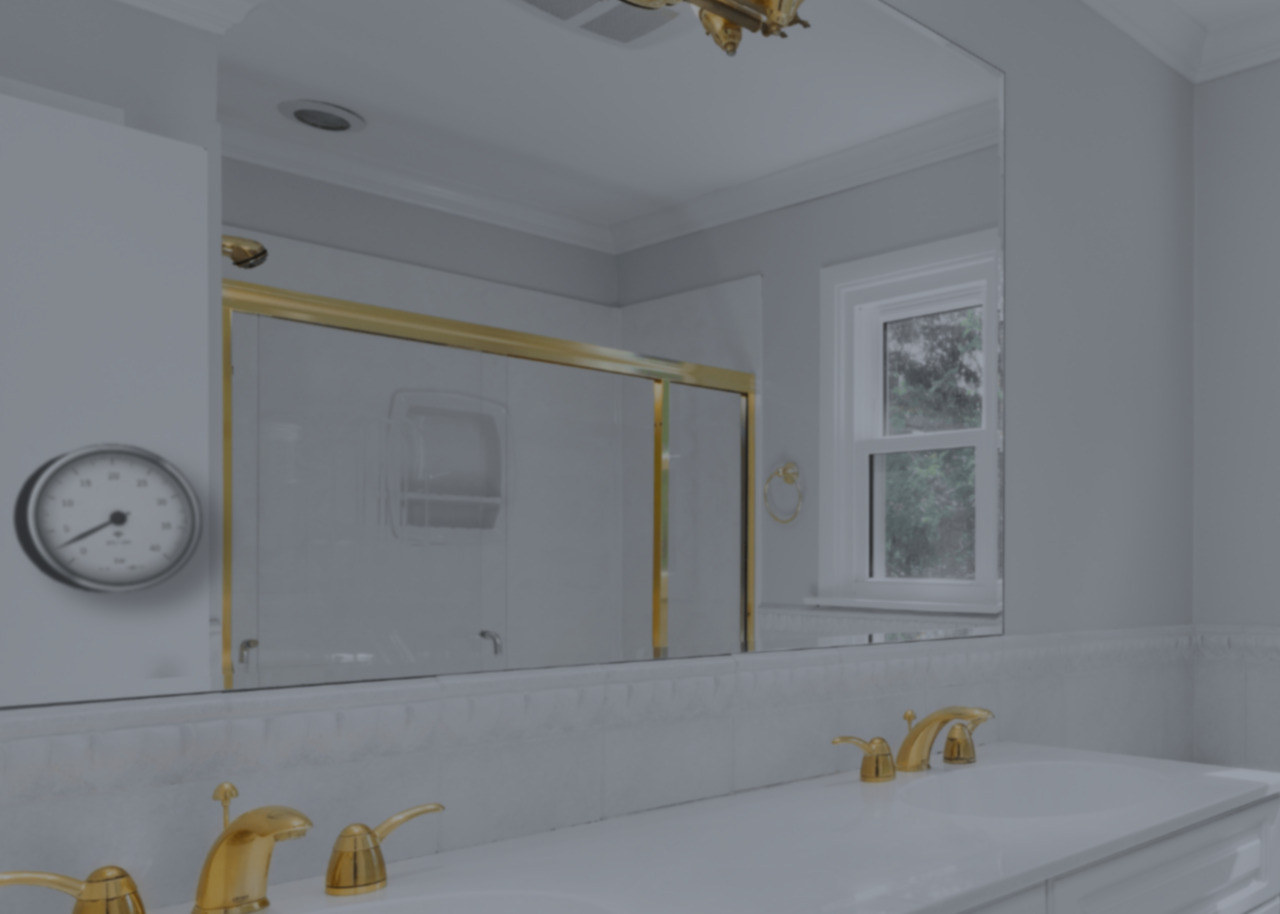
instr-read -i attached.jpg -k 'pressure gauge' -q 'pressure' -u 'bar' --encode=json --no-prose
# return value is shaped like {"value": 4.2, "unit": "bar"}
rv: {"value": 2.5, "unit": "bar"}
